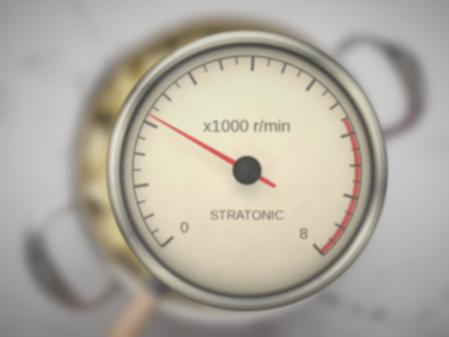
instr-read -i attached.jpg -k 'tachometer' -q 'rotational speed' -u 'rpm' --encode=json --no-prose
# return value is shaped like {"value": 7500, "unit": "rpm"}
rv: {"value": 2125, "unit": "rpm"}
